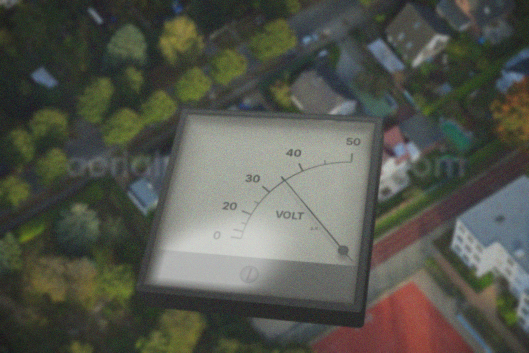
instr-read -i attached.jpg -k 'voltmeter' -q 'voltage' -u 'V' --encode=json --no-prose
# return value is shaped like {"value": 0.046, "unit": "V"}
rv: {"value": 35, "unit": "V"}
